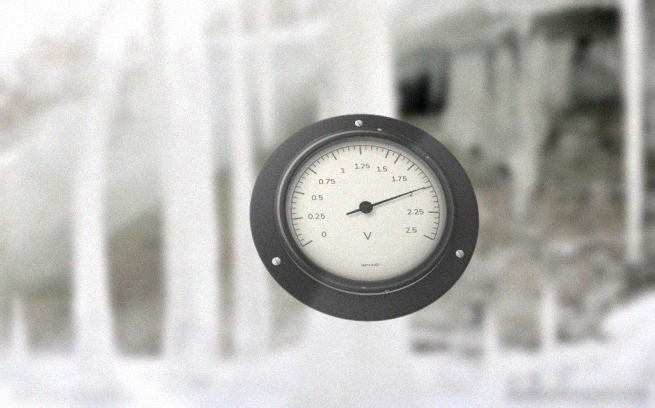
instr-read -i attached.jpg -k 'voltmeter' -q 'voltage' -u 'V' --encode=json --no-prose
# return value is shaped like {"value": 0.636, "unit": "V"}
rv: {"value": 2, "unit": "V"}
